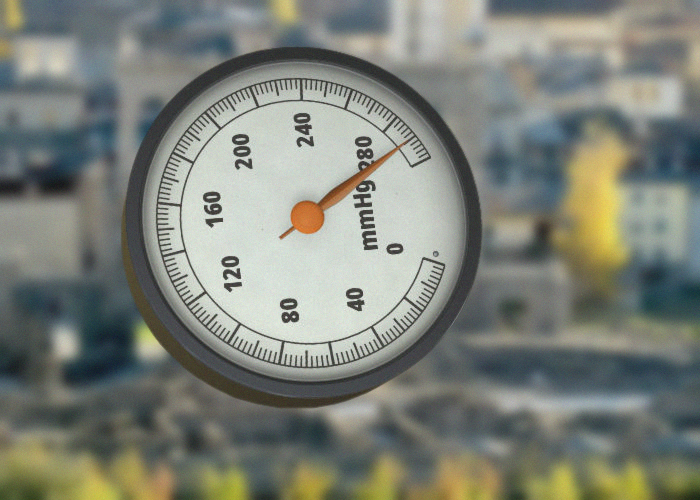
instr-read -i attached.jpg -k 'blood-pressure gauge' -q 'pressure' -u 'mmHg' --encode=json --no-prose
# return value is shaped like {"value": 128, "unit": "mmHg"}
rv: {"value": 290, "unit": "mmHg"}
